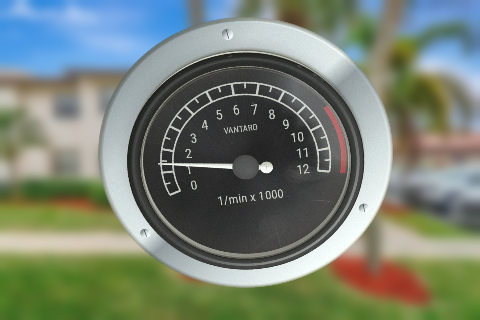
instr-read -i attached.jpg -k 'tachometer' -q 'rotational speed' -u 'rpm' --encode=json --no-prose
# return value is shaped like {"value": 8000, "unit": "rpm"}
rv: {"value": 1500, "unit": "rpm"}
